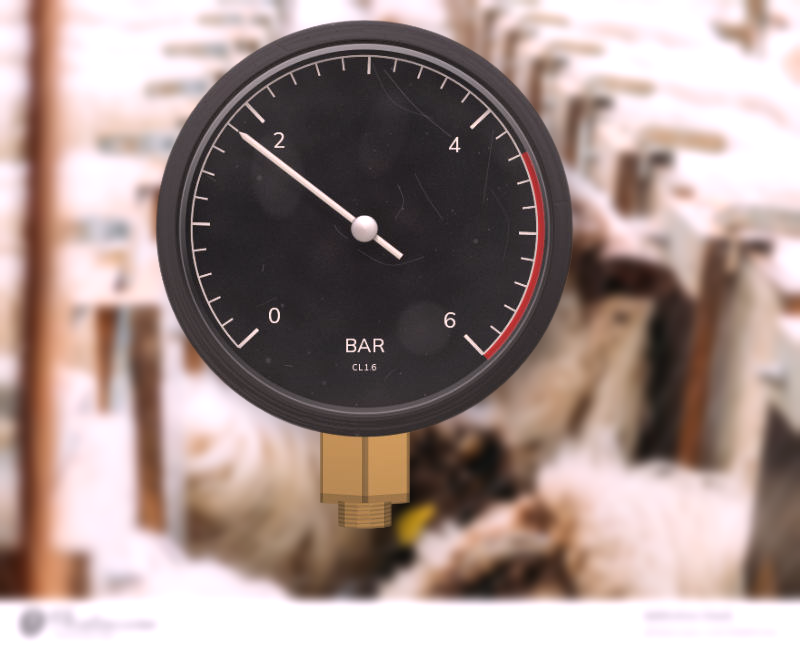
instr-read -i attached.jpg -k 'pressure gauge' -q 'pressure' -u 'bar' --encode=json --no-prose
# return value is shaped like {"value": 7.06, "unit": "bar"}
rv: {"value": 1.8, "unit": "bar"}
